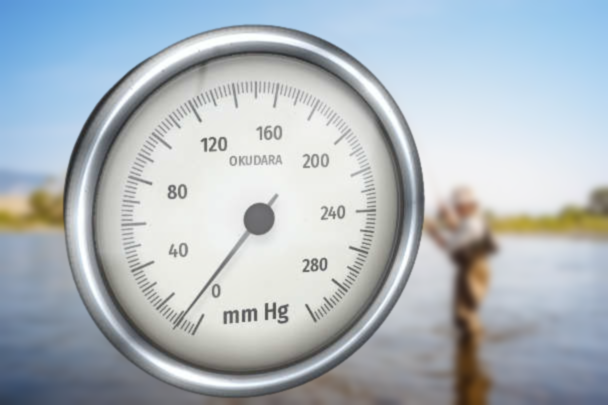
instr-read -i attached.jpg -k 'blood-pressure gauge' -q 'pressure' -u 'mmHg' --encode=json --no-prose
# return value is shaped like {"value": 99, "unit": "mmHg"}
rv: {"value": 10, "unit": "mmHg"}
